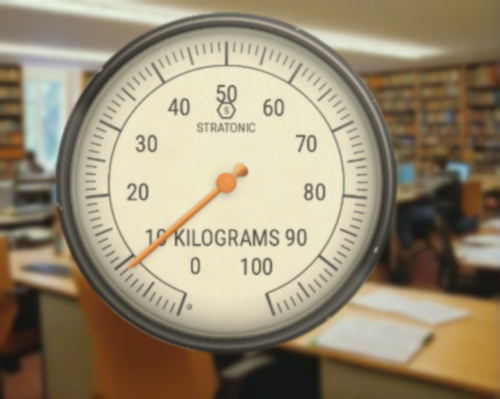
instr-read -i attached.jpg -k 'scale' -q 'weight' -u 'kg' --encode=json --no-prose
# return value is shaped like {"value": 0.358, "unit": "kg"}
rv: {"value": 9, "unit": "kg"}
